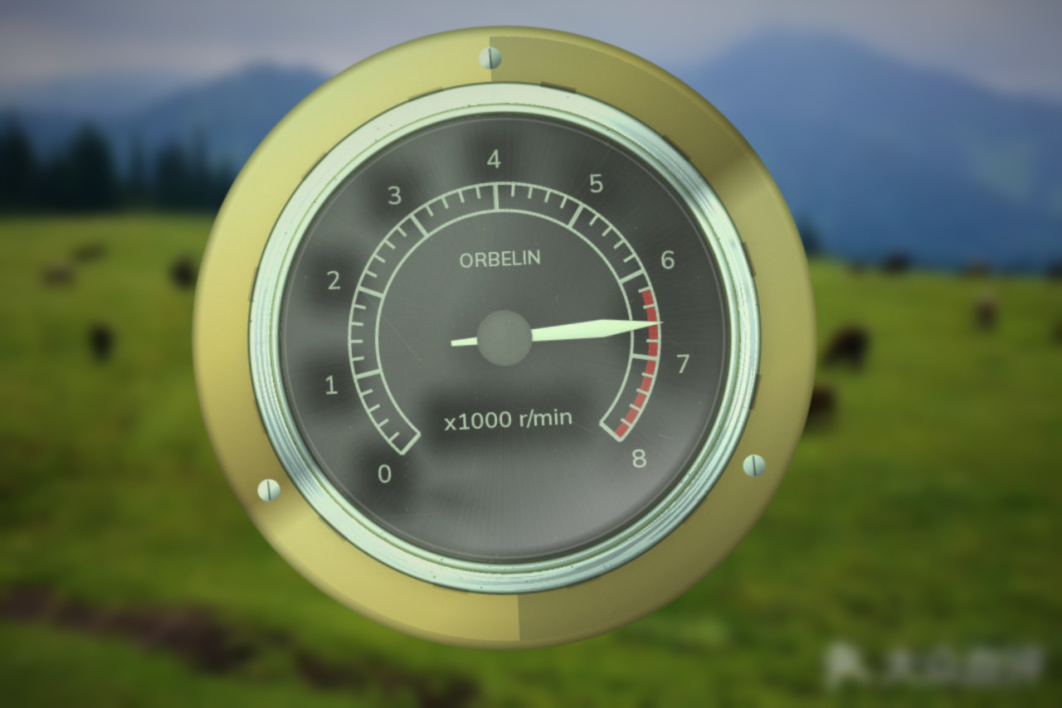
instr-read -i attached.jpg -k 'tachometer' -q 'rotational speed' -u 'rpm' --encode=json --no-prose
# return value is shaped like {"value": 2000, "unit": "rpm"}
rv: {"value": 6600, "unit": "rpm"}
